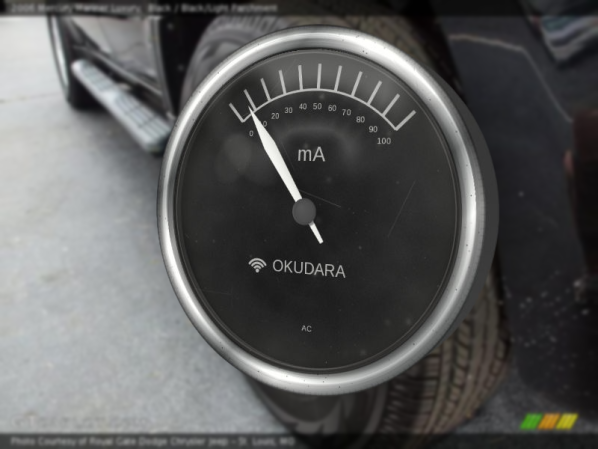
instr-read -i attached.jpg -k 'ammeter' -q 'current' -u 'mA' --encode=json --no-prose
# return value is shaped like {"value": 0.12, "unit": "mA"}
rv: {"value": 10, "unit": "mA"}
